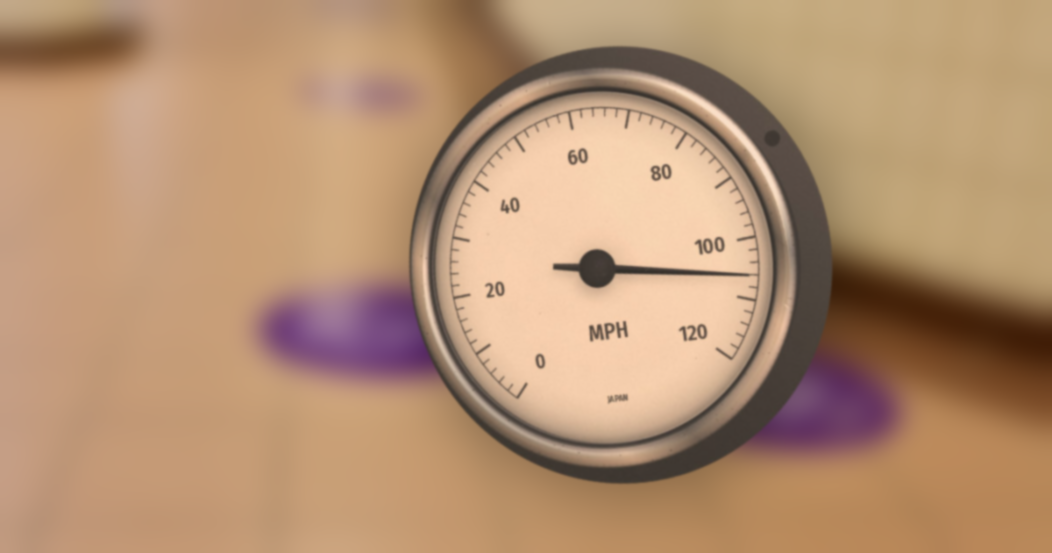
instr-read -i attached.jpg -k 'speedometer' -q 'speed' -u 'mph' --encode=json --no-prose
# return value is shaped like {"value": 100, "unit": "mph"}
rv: {"value": 106, "unit": "mph"}
